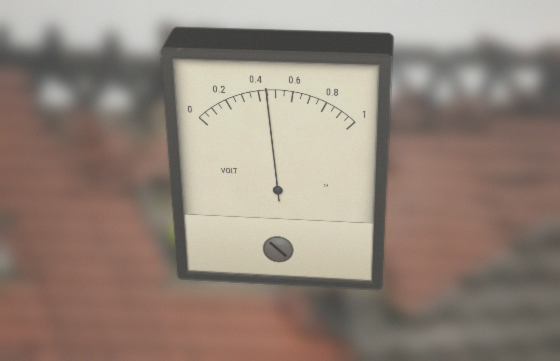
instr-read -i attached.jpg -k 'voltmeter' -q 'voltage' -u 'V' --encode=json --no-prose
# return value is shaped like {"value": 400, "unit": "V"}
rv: {"value": 0.45, "unit": "V"}
